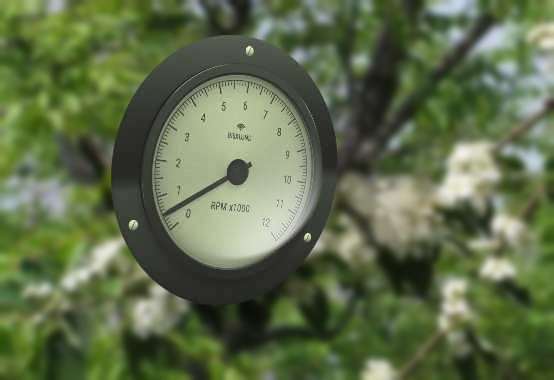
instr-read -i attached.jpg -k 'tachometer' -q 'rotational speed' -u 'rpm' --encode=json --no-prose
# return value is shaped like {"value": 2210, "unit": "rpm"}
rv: {"value": 500, "unit": "rpm"}
